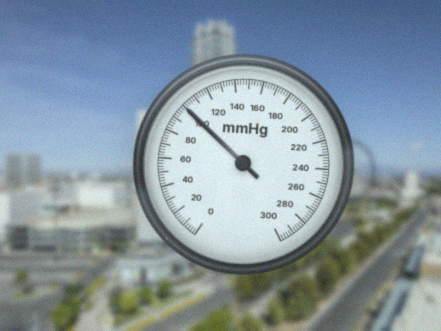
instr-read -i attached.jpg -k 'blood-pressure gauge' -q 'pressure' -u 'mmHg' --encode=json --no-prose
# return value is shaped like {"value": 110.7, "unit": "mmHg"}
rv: {"value": 100, "unit": "mmHg"}
